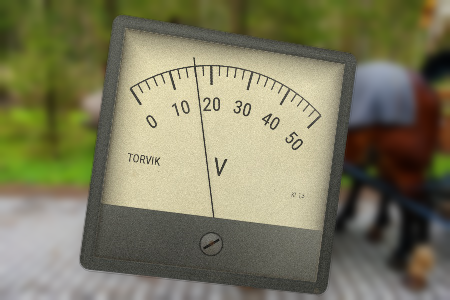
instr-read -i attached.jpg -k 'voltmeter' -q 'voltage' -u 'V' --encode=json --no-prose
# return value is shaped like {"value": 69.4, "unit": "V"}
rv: {"value": 16, "unit": "V"}
